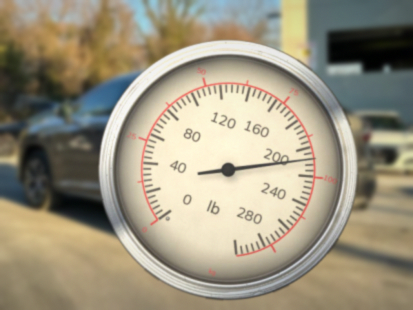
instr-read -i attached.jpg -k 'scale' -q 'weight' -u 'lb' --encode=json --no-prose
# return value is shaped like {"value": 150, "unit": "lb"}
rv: {"value": 208, "unit": "lb"}
